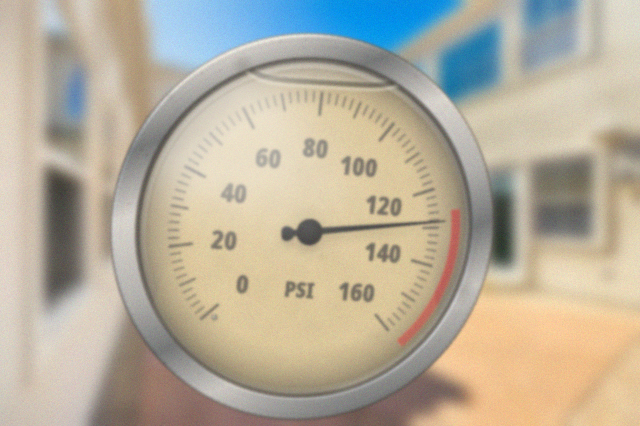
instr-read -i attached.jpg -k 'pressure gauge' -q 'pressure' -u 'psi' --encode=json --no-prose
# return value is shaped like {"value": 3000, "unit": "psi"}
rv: {"value": 128, "unit": "psi"}
